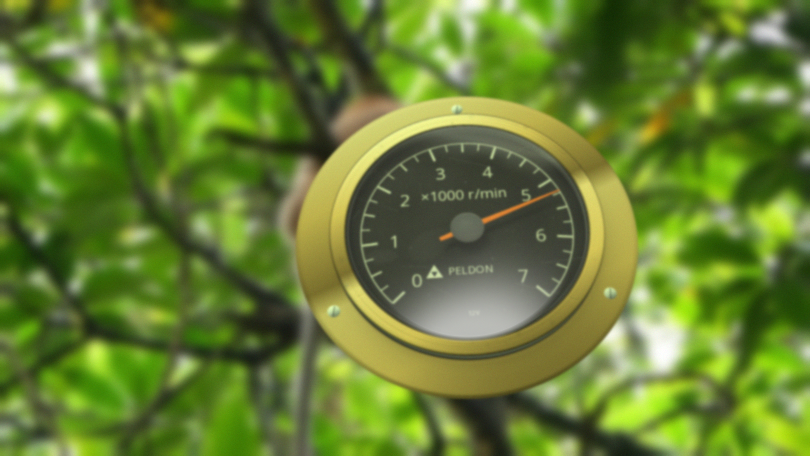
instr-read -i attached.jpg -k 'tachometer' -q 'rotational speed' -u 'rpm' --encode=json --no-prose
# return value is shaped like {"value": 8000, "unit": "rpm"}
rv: {"value": 5250, "unit": "rpm"}
